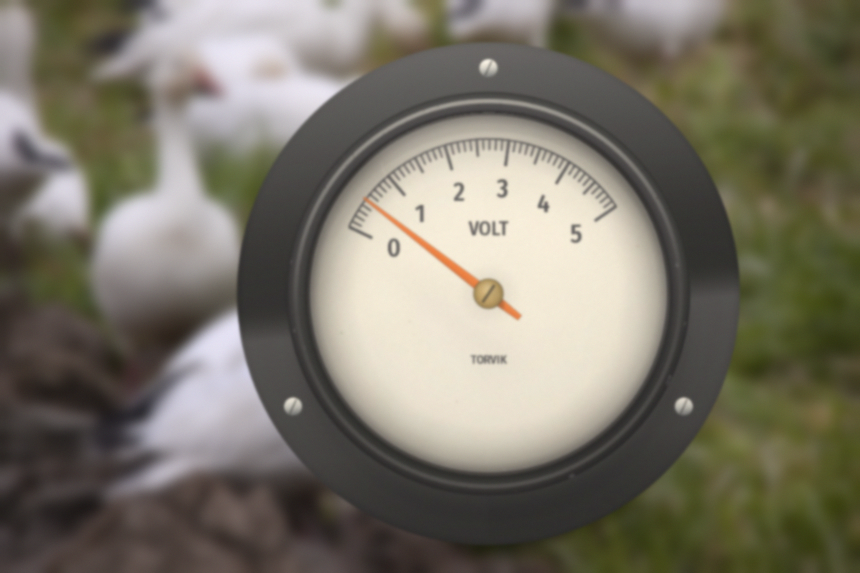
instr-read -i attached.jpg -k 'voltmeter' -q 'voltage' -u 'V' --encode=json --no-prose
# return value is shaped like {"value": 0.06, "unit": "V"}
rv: {"value": 0.5, "unit": "V"}
